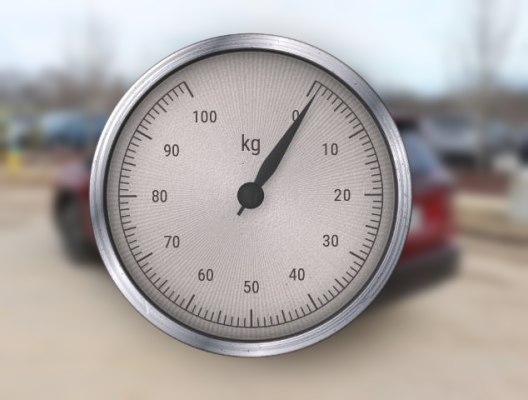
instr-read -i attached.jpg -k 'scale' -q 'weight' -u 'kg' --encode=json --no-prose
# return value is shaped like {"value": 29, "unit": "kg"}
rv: {"value": 1, "unit": "kg"}
